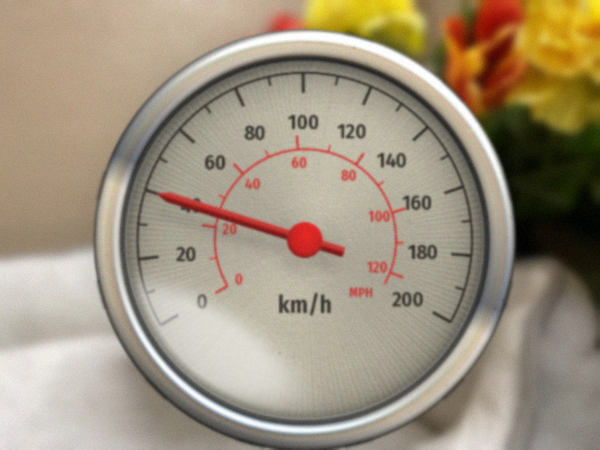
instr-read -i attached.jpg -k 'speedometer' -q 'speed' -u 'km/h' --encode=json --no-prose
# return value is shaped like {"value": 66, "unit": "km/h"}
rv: {"value": 40, "unit": "km/h"}
